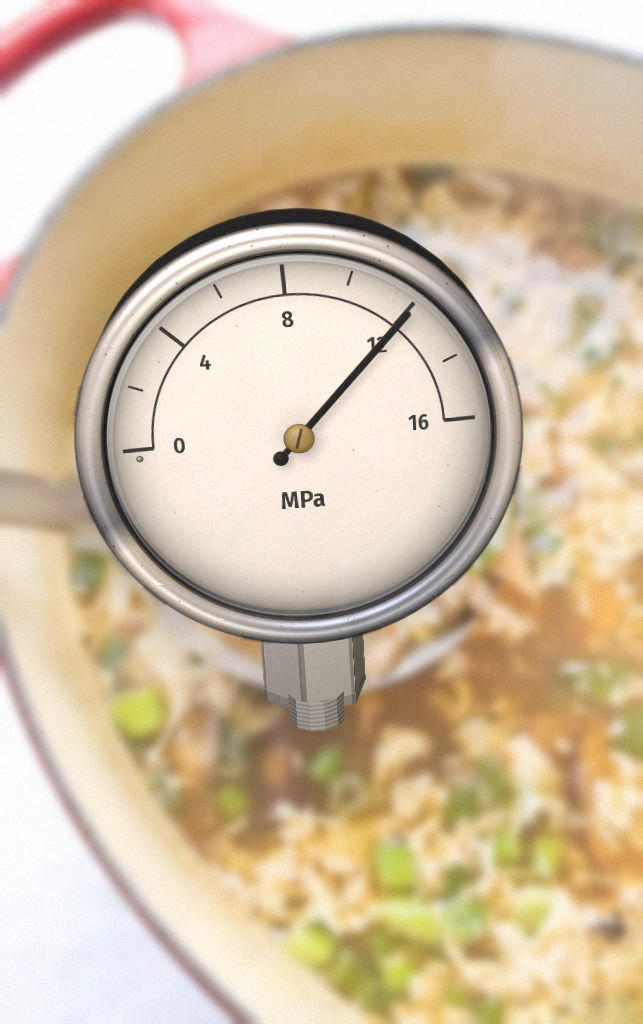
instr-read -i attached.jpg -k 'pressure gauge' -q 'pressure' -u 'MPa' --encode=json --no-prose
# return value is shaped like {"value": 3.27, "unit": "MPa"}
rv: {"value": 12, "unit": "MPa"}
